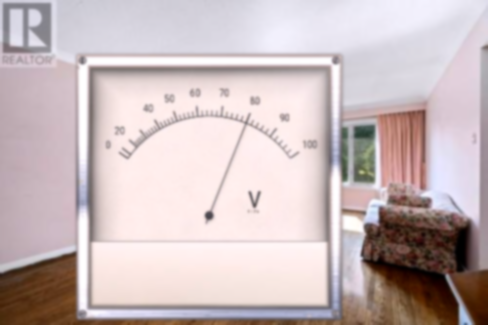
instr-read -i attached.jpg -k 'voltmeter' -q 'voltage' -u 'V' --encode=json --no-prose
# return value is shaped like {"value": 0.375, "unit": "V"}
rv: {"value": 80, "unit": "V"}
